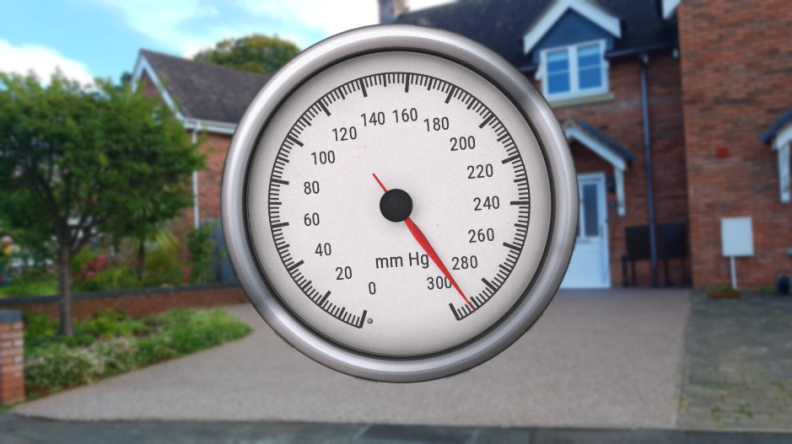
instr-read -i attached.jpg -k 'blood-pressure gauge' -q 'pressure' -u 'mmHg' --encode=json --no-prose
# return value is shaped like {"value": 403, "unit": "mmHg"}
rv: {"value": 292, "unit": "mmHg"}
